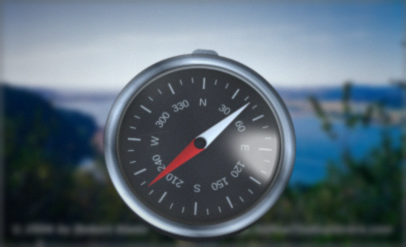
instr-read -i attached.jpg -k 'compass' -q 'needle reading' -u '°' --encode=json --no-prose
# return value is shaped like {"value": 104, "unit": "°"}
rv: {"value": 225, "unit": "°"}
